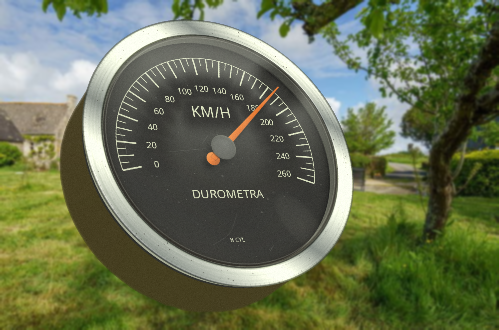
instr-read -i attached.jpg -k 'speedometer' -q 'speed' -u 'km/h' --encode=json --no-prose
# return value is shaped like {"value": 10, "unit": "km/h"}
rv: {"value": 185, "unit": "km/h"}
